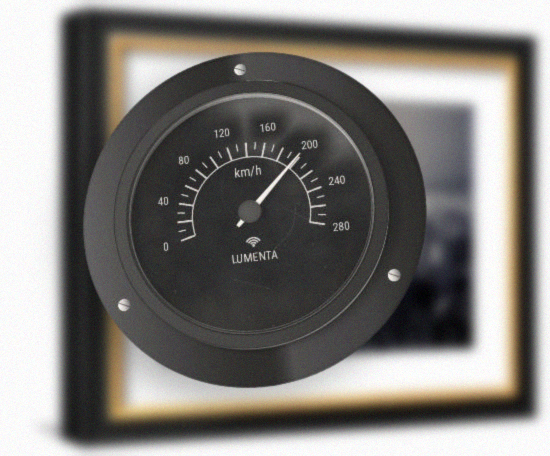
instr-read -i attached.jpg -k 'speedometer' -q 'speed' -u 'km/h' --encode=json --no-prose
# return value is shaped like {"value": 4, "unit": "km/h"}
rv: {"value": 200, "unit": "km/h"}
